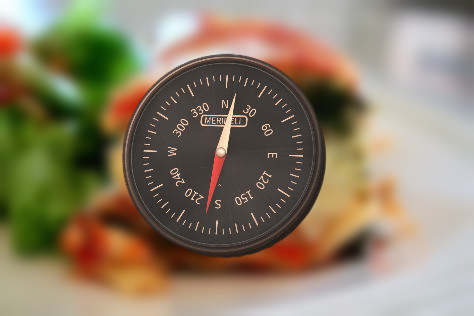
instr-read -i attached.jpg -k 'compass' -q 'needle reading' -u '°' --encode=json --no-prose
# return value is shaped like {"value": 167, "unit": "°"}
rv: {"value": 190, "unit": "°"}
